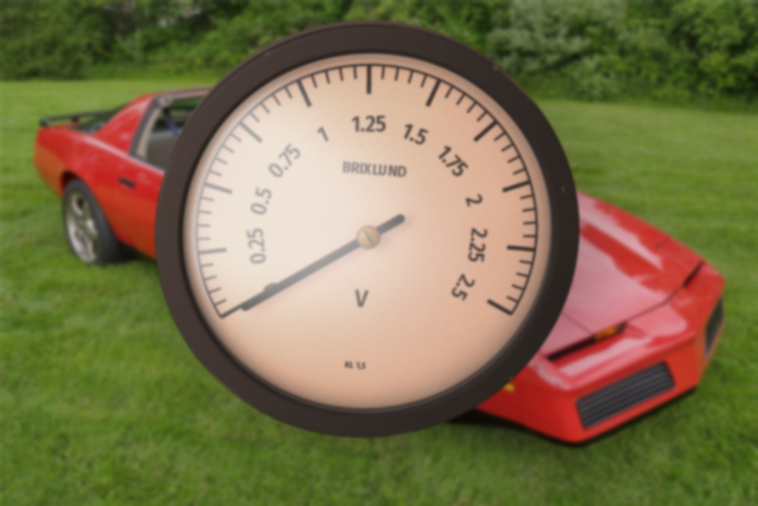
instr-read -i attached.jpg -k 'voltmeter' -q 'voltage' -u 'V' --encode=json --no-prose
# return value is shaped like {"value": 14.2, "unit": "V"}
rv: {"value": 0, "unit": "V"}
